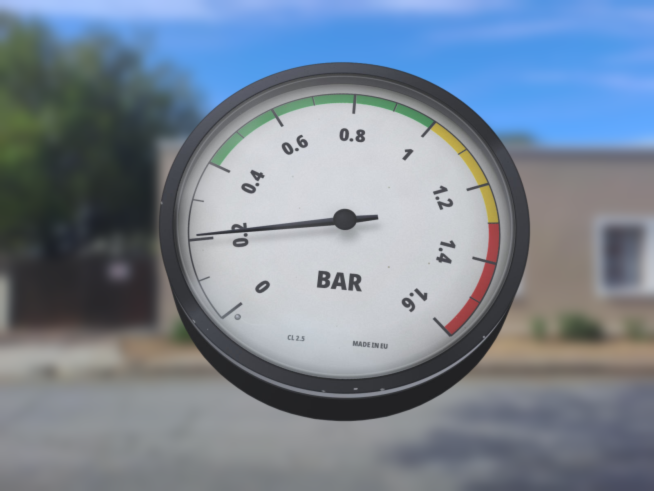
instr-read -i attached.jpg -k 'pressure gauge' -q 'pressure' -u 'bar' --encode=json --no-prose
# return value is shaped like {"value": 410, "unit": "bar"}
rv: {"value": 0.2, "unit": "bar"}
